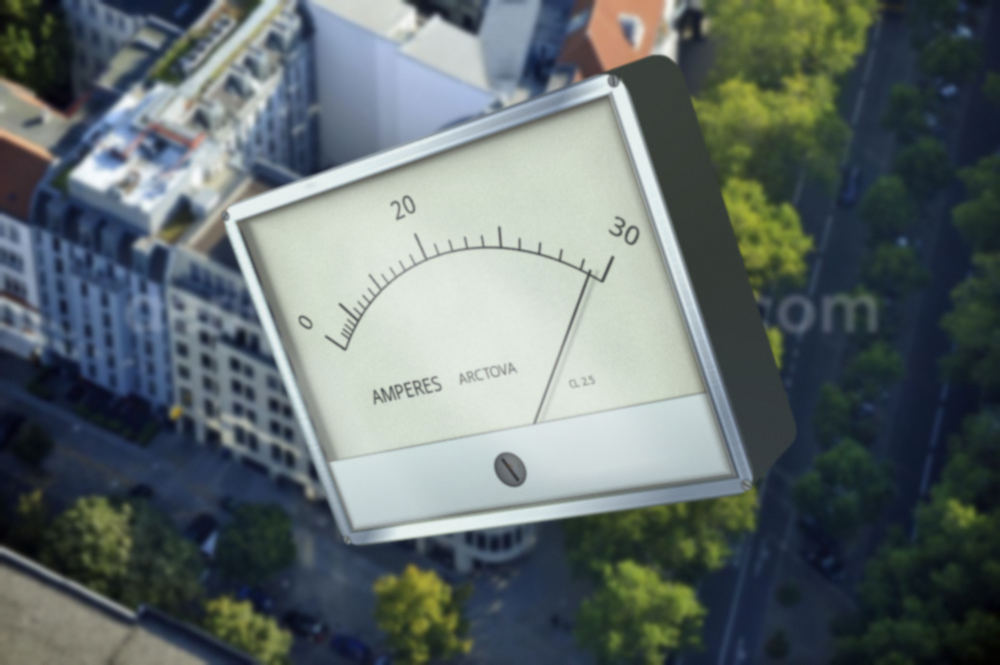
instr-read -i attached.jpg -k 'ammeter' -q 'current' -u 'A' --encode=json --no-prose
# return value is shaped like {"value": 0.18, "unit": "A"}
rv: {"value": 29.5, "unit": "A"}
